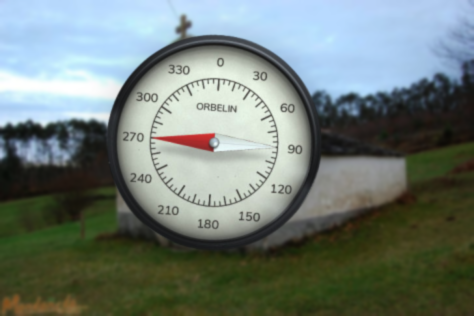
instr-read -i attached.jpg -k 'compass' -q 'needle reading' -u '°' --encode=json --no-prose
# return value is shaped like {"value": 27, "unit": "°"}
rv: {"value": 270, "unit": "°"}
